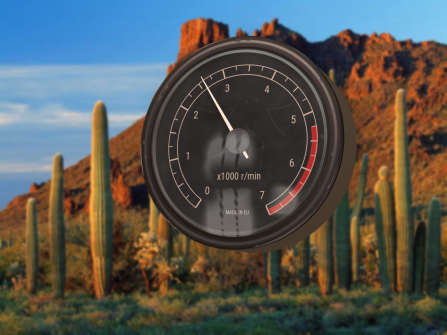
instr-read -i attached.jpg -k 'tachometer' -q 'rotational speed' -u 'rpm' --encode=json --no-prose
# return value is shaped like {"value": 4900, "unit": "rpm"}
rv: {"value": 2625, "unit": "rpm"}
